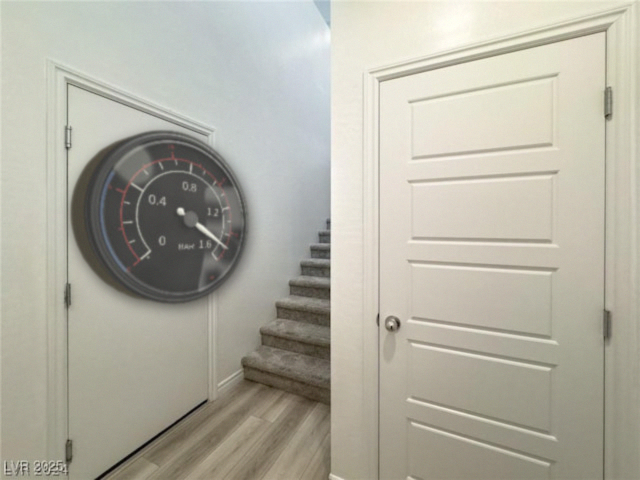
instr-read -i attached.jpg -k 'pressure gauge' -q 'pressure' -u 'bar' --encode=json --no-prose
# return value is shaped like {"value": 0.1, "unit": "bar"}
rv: {"value": 1.5, "unit": "bar"}
